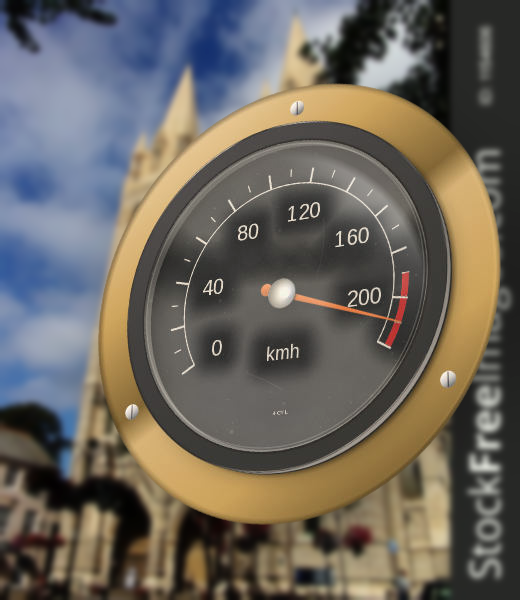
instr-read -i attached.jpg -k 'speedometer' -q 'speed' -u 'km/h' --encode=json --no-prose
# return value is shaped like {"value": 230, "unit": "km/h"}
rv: {"value": 210, "unit": "km/h"}
